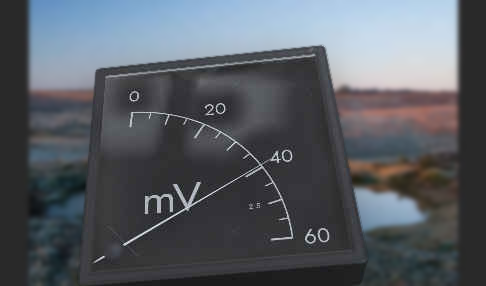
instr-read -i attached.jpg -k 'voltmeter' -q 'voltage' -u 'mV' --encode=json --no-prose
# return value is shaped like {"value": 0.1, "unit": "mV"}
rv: {"value": 40, "unit": "mV"}
